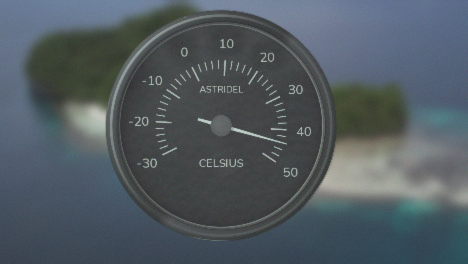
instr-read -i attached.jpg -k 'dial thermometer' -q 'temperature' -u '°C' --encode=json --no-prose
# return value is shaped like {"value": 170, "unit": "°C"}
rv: {"value": 44, "unit": "°C"}
